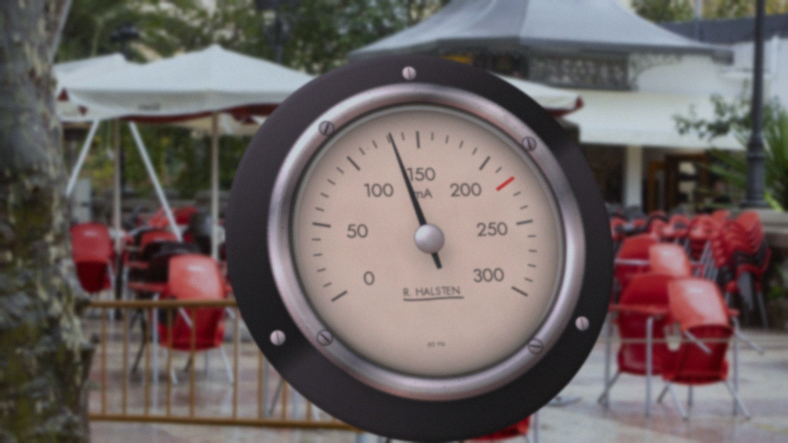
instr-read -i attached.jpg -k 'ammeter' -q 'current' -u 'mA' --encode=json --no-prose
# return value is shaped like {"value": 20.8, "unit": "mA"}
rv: {"value": 130, "unit": "mA"}
